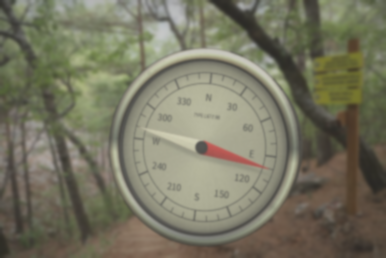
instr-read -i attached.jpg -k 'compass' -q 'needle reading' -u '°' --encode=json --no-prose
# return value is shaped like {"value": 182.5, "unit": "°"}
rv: {"value": 100, "unit": "°"}
